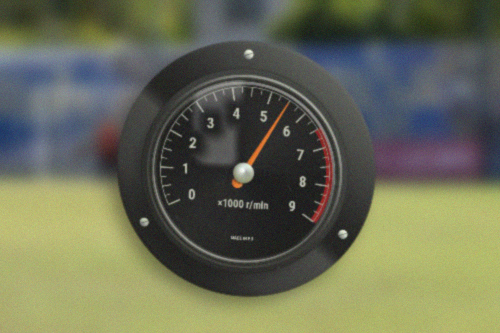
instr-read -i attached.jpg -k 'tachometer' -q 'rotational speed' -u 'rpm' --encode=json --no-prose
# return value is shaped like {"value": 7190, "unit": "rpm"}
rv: {"value": 5500, "unit": "rpm"}
